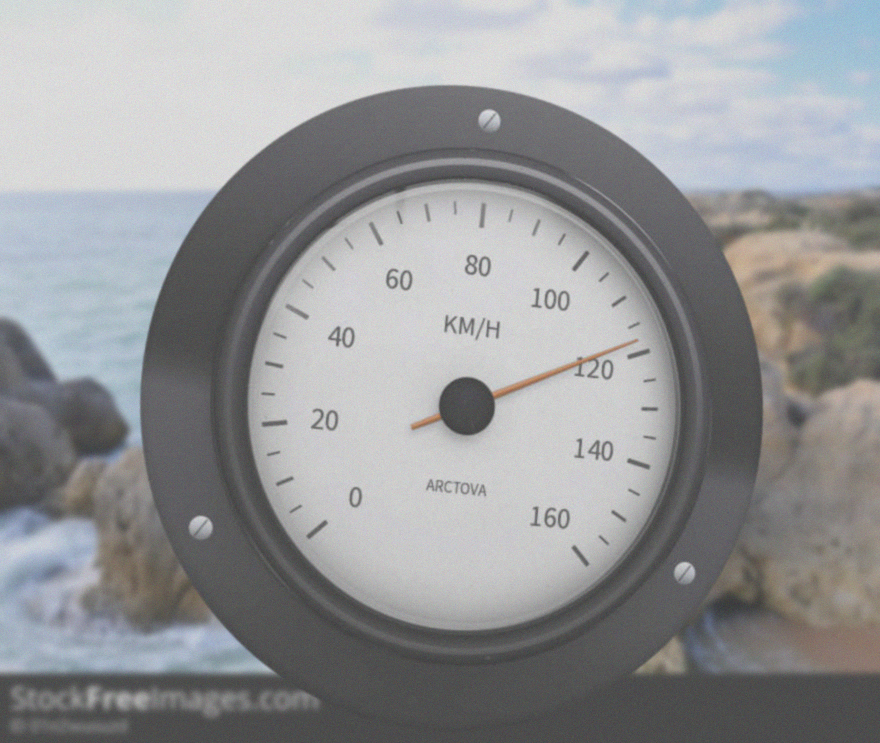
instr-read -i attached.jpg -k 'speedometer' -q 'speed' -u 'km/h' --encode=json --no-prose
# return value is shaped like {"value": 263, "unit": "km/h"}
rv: {"value": 117.5, "unit": "km/h"}
